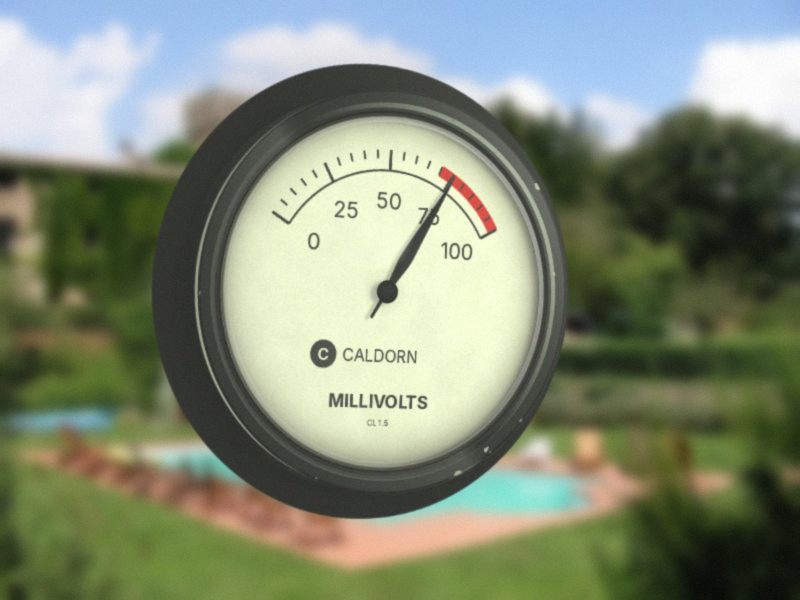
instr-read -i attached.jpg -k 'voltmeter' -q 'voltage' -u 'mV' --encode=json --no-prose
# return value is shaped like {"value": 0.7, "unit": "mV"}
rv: {"value": 75, "unit": "mV"}
